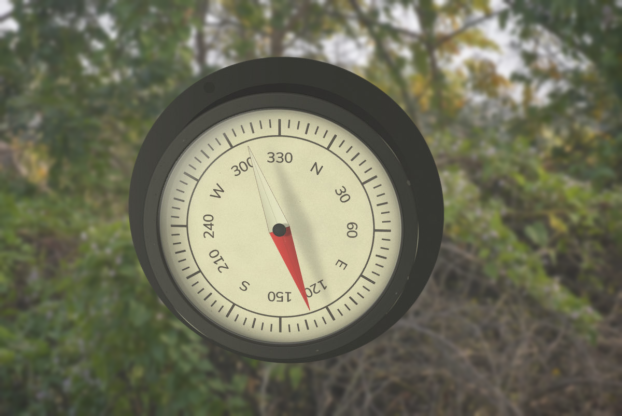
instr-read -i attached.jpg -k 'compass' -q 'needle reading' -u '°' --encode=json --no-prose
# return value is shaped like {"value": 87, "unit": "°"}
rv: {"value": 130, "unit": "°"}
